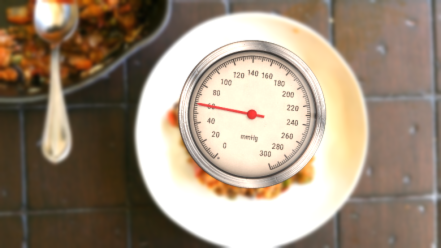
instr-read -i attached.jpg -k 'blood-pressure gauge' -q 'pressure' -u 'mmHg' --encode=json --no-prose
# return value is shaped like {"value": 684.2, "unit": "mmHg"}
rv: {"value": 60, "unit": "mmHg"}
